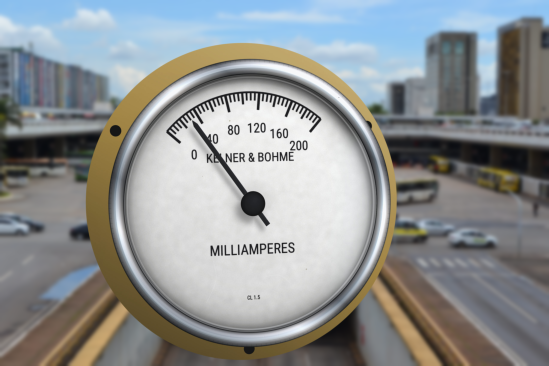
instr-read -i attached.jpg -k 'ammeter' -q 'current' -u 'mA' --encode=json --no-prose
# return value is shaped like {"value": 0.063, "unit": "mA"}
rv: {"value": 30, "unit": "mA"}
